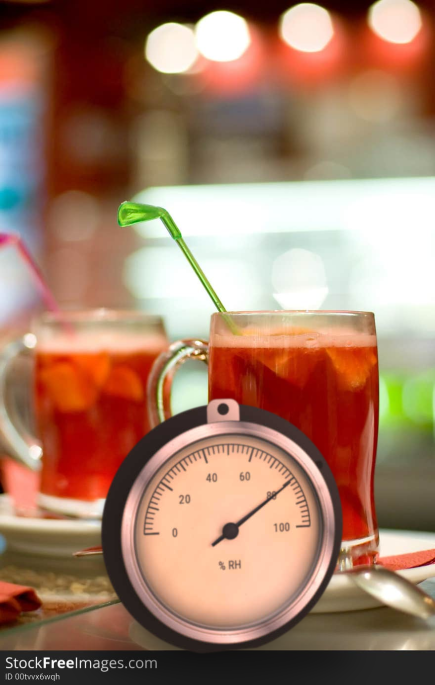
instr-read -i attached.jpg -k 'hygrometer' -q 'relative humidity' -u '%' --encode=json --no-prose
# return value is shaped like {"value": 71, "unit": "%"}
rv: {"value": 80, "unit": "%"}
